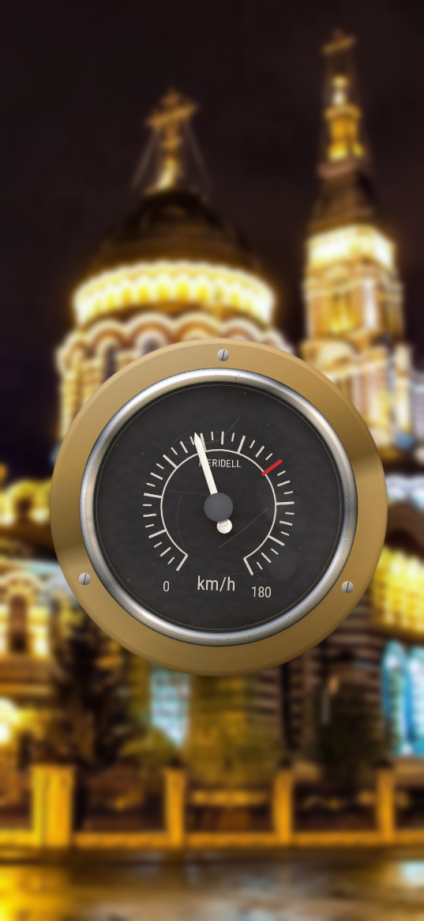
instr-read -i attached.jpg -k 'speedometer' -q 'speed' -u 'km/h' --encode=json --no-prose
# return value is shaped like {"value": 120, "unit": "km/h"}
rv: {"value": 77.5, "unit": "km/h"}
